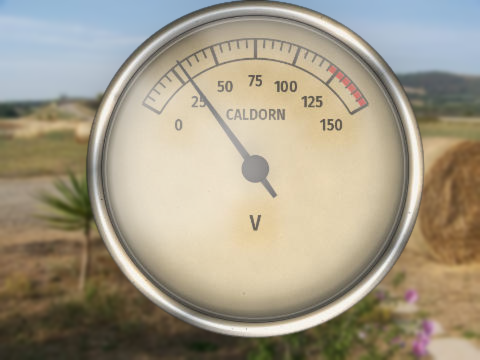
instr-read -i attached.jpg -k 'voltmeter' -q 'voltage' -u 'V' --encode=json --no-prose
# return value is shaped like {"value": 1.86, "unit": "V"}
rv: {"value": 30, "unit": "V"}
